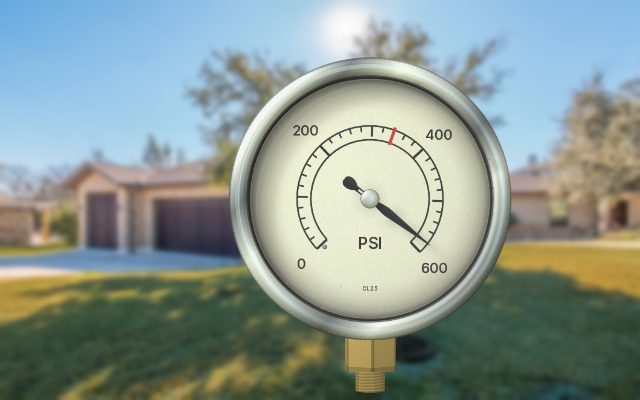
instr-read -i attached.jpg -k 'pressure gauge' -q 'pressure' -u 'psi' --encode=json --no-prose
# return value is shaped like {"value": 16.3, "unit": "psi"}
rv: {"value": 580, "unit": "psi"}
